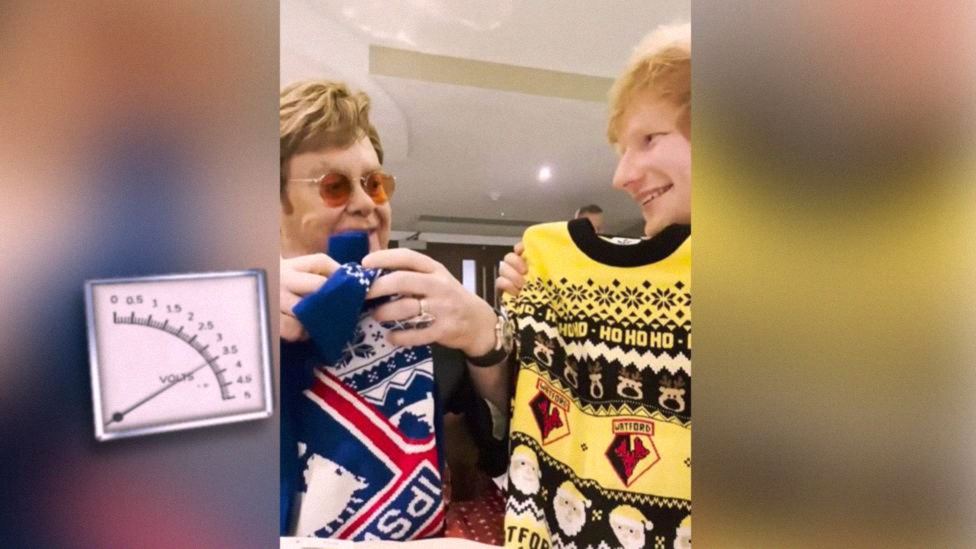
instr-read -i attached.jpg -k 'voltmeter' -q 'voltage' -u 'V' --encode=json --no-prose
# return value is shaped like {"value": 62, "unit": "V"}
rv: {"value": 3.5, "unit": "V"}
